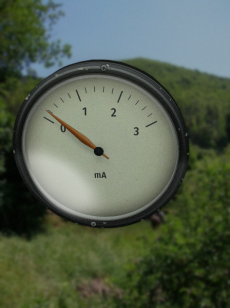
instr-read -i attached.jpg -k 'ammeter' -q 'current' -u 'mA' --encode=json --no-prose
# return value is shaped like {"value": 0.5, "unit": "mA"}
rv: {"value": 0.2, "unit": "mA"}
